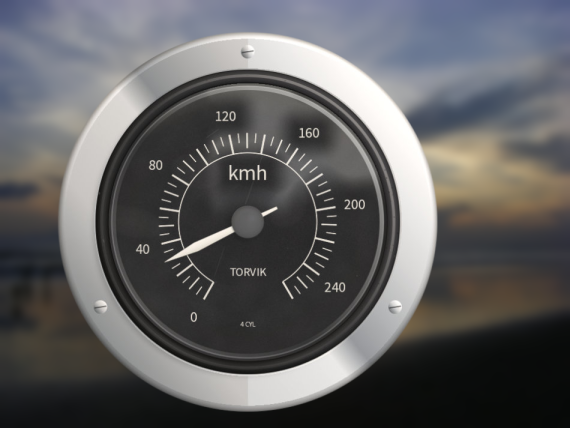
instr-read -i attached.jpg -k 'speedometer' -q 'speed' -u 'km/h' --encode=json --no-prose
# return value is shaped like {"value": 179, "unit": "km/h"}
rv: {"value": 30, "unit": "km/h"}
